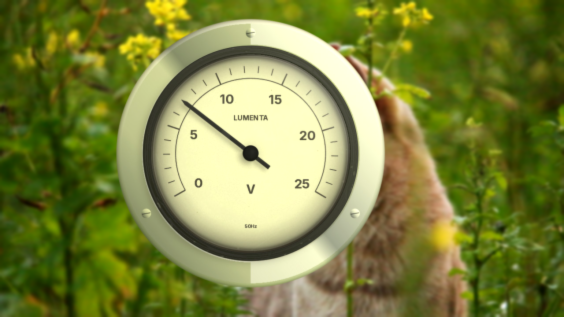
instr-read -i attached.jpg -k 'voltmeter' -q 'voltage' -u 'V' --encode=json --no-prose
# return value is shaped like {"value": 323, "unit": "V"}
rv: {"value": 7, "unit": "V"}
